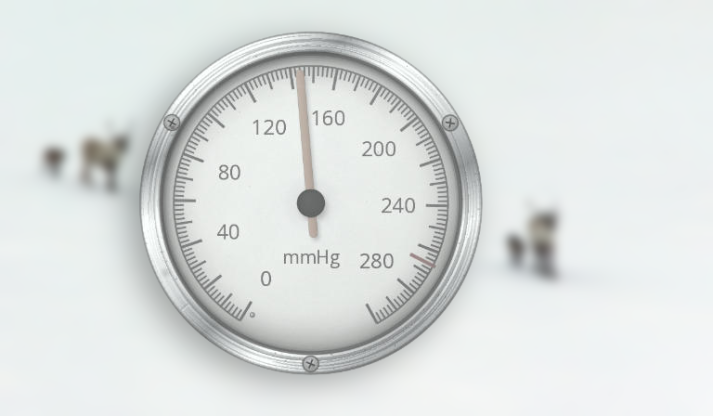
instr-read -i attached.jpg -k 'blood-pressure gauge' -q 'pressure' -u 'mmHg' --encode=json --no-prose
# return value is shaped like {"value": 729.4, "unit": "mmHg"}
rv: {"value": 144, "unit": "mmHg"}
